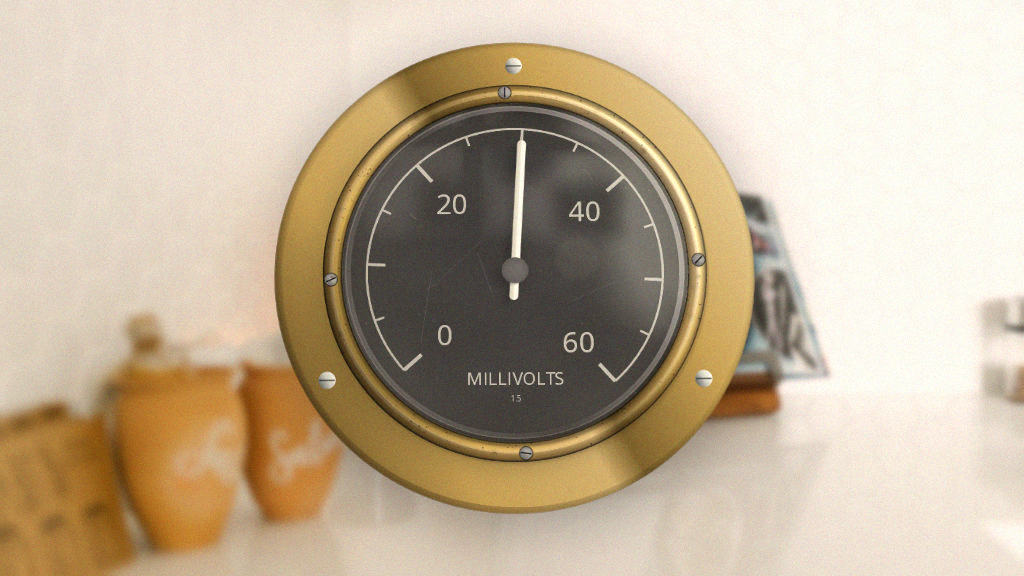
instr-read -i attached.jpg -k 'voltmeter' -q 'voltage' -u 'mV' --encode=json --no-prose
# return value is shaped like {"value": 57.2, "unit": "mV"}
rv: {"value": 30, "unit": "mV"}
